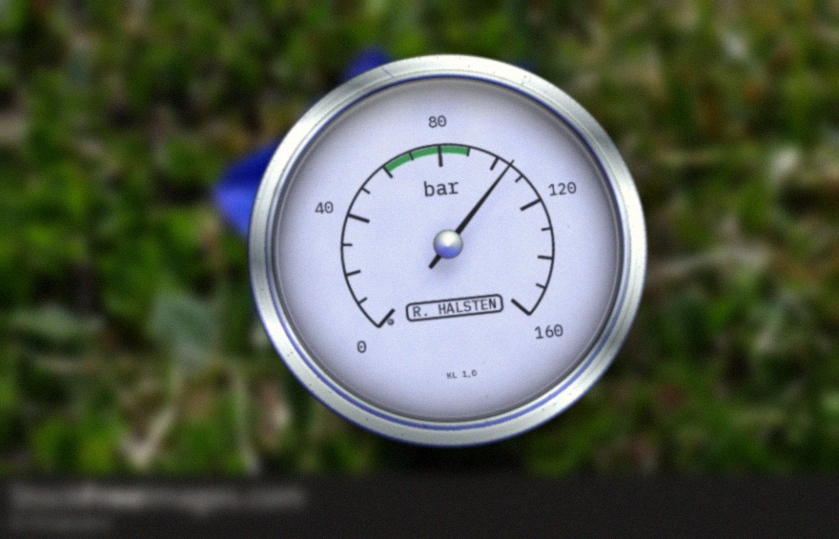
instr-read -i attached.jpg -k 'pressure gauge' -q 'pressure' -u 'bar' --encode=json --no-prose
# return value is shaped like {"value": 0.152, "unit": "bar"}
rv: {"value": 105, "unit": "bar"}
